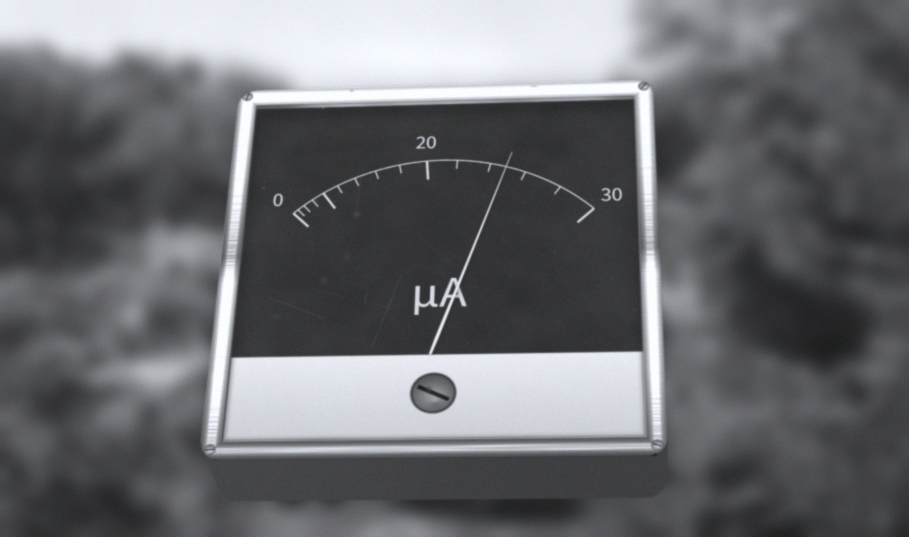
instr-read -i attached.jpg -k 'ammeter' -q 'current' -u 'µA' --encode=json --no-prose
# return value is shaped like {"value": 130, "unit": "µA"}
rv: {"value": 25, "unit": "µA"}
